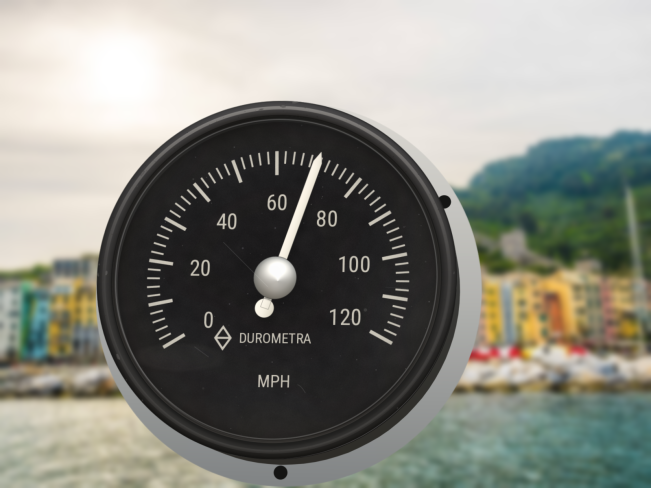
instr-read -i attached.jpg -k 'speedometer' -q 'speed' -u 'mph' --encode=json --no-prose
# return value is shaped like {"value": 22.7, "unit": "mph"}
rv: {"value": 70, "unit": "mph"}
